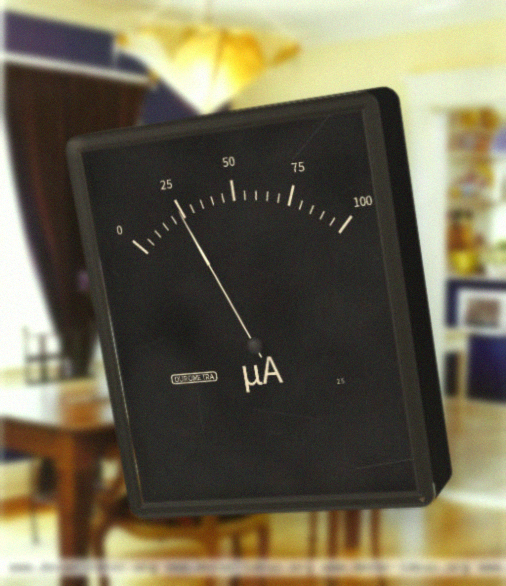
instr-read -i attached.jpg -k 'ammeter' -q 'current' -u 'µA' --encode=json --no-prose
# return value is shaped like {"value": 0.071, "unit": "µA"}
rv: {"value": 25, "unit": "µA"}
